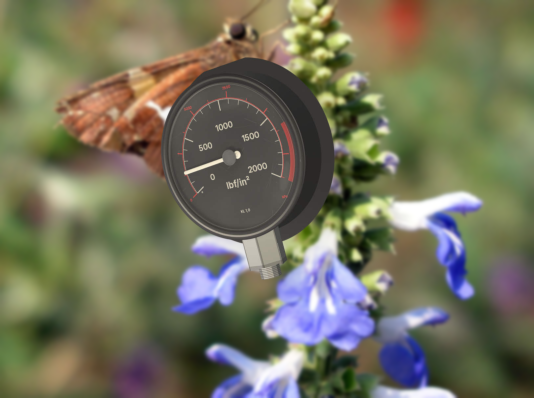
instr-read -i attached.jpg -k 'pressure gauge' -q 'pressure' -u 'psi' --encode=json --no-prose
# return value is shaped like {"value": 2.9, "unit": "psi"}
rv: {"value": 200, "unit": "psi"}
